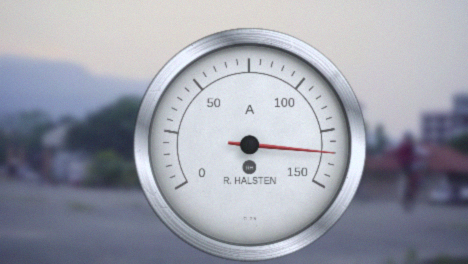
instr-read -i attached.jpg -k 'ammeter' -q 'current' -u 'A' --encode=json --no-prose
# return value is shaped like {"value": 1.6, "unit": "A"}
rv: {"value": 135, "unit": "A"}
